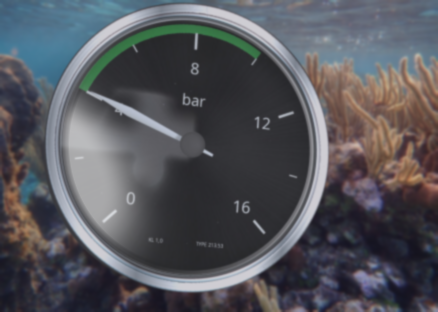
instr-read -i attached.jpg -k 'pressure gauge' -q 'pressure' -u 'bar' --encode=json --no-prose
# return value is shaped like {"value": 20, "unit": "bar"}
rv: {"value": 4, "unit": "bar"}
